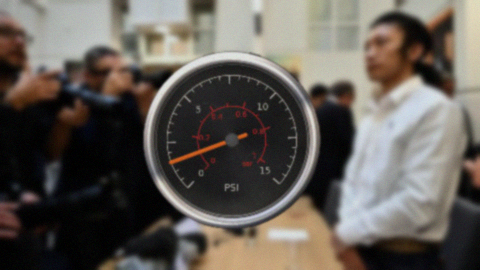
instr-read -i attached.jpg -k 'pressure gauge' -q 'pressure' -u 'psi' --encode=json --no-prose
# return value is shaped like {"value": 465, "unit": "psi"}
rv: {"value": 1.5, "unit": "psi"}
